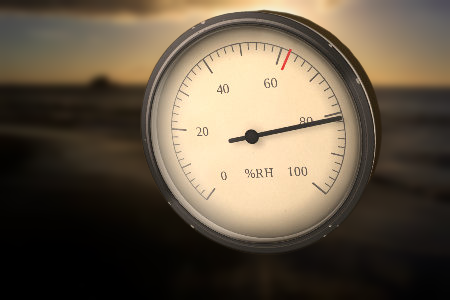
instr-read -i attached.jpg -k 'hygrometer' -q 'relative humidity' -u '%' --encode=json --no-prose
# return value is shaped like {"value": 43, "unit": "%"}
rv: {"value": 81, "unit": "%"}
